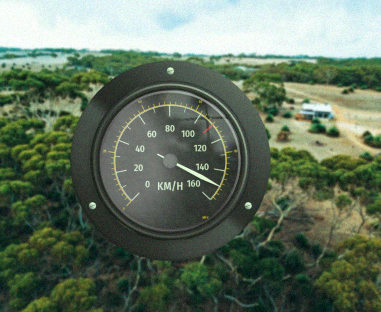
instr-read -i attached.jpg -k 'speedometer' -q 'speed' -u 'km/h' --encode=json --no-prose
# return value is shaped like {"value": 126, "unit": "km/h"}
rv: {"value": 150, "unit": "km/h"}
